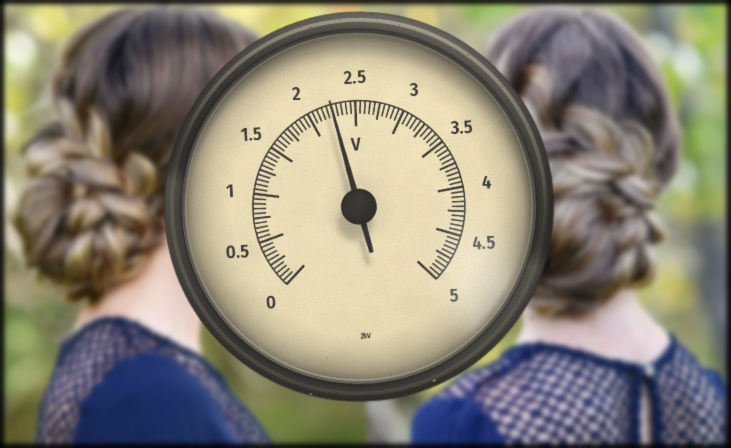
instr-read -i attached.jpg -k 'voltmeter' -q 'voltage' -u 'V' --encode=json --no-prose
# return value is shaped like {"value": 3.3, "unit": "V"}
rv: {"value": 2.25, "unit": "V"}
